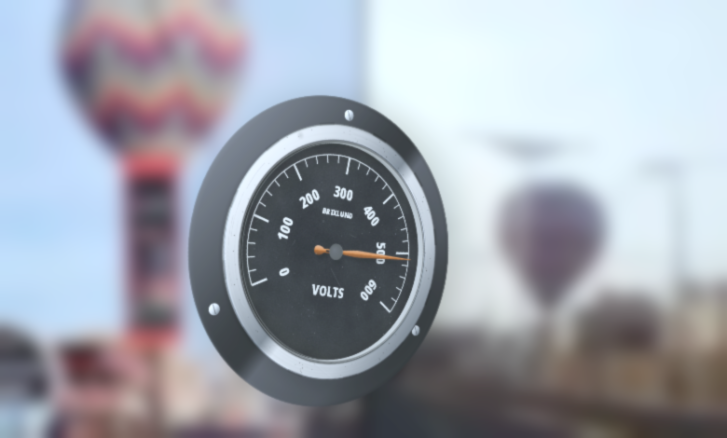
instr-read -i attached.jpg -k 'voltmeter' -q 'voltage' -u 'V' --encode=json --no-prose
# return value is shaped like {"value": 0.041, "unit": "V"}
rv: {"value": 510, "unit": "V"}
